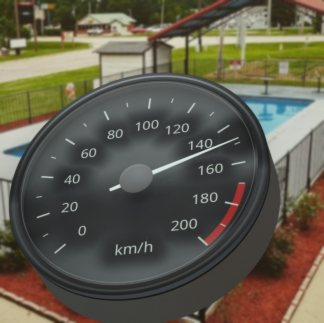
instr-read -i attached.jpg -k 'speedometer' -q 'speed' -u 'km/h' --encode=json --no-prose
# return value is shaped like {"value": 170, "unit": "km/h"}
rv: {"value": 150, "unit": "km/h"}
